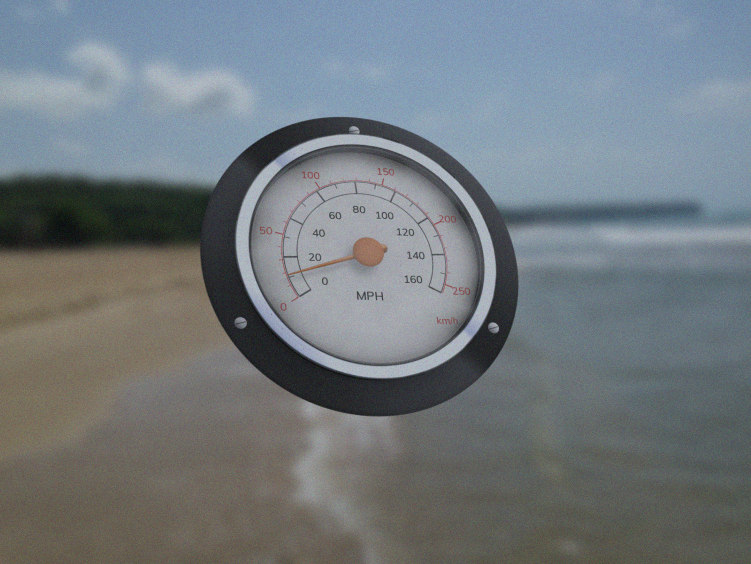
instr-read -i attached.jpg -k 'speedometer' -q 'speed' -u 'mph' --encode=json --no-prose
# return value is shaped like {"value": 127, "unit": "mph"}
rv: {"value": 10, "unit": "mph"}
